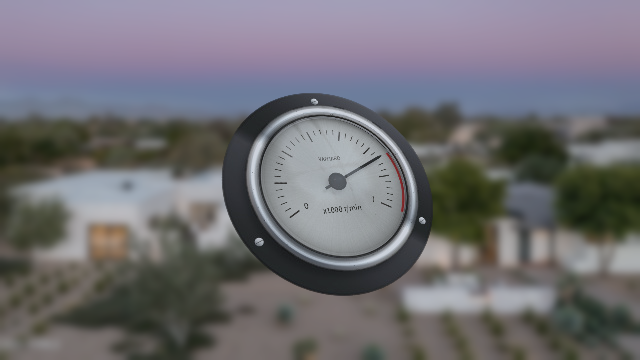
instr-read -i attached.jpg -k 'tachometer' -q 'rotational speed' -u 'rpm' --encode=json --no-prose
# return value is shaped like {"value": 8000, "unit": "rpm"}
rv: {"value": 5400, "unit": "rpm"}
